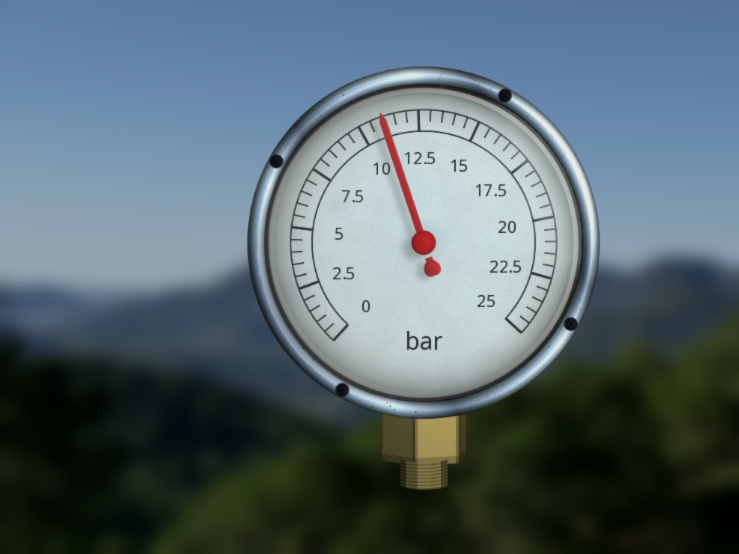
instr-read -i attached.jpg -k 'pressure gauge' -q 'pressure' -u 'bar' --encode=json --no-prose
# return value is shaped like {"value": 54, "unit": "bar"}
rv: {"value": 11, "unit": "bar"}
